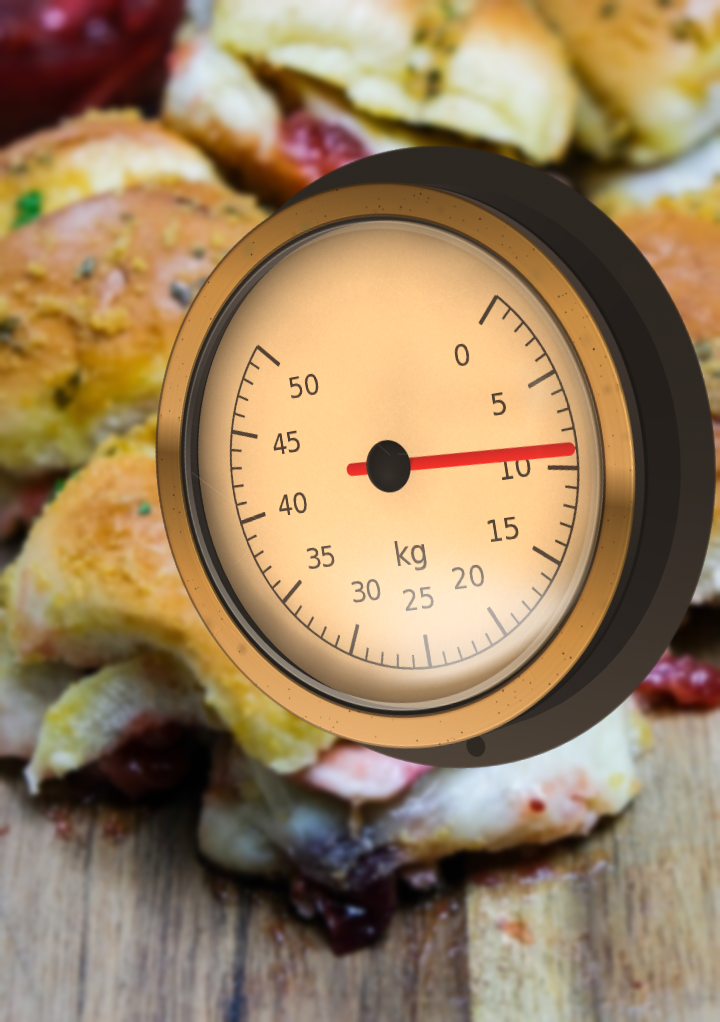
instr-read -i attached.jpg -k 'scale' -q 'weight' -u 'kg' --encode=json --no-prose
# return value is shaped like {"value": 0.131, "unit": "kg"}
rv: {"value": 9, "unit": "kg"}
